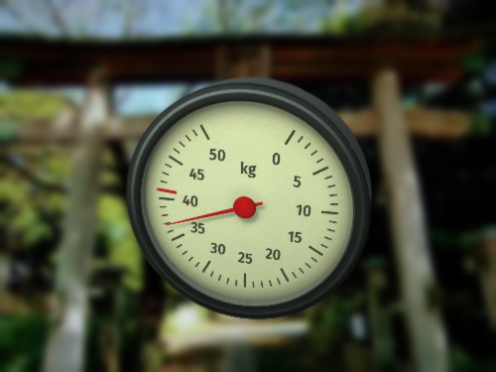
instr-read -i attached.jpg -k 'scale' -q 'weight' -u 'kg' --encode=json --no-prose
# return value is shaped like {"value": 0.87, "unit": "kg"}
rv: {"value": 37, "unit": "kg"}
